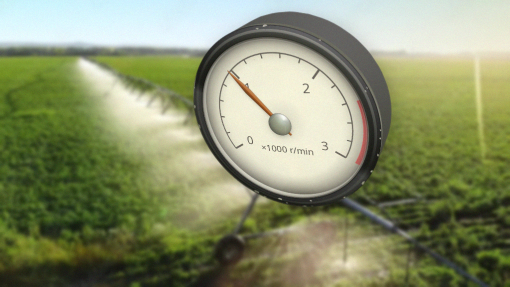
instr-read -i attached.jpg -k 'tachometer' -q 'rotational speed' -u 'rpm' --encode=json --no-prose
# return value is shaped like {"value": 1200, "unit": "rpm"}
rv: {"value": 1000, "unit": "rpm"}
